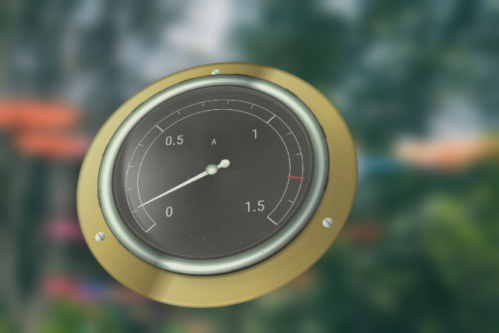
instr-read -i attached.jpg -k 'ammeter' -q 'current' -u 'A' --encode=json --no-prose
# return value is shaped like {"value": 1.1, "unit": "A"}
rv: {"value": 0.1, "unit": "A"}
